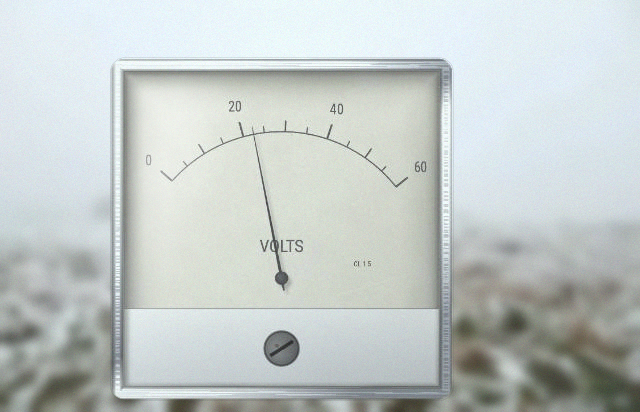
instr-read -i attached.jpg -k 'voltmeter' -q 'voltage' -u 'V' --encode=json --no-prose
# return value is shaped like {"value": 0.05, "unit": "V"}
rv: {"value": 22.5, "unit": "V"}
